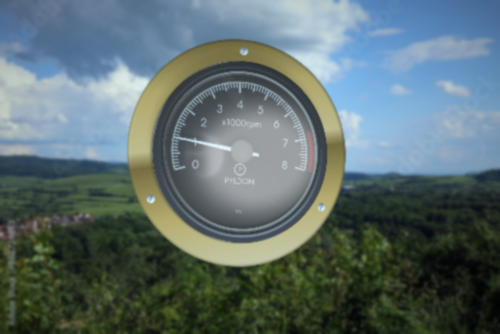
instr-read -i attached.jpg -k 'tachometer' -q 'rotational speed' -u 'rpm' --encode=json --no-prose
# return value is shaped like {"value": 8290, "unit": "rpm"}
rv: {"value": 1000, "unit": "rpm"}
